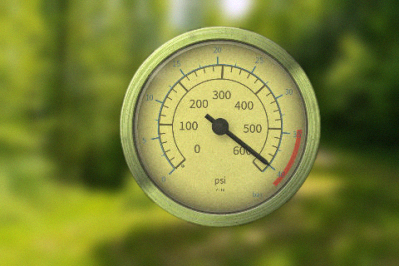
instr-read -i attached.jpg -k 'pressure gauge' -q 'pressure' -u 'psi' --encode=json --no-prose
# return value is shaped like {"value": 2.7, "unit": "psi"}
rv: {"value": 580, "unit": "psi"}
